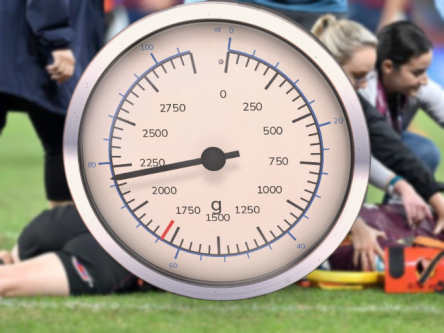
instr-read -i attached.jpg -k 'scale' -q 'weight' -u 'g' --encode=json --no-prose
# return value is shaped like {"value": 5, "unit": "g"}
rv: {"value": 2200, "unit": "g"}
